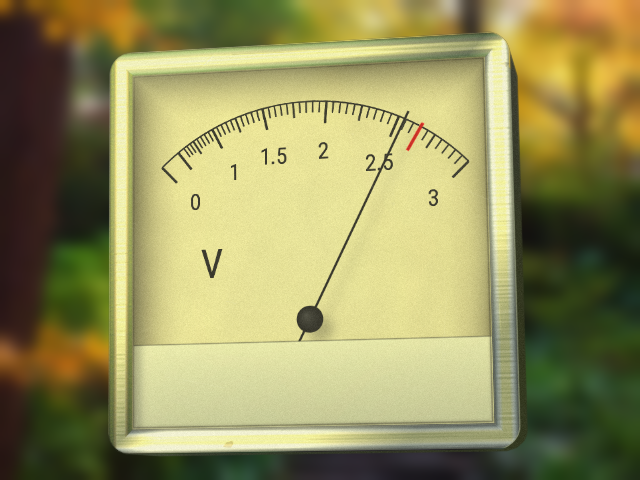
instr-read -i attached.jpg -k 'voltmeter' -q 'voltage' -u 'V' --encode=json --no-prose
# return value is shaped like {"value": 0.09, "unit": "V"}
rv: {"value": 2.55, "unit": "V"}
